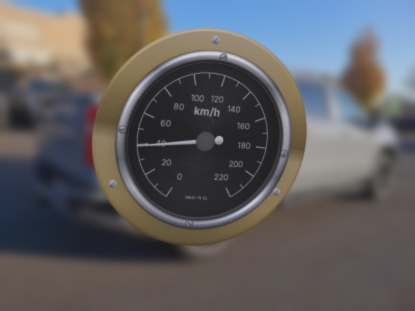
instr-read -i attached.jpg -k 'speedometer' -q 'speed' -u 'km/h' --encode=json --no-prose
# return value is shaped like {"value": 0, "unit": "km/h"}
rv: {"value": 40, "unit": "km/h"}
